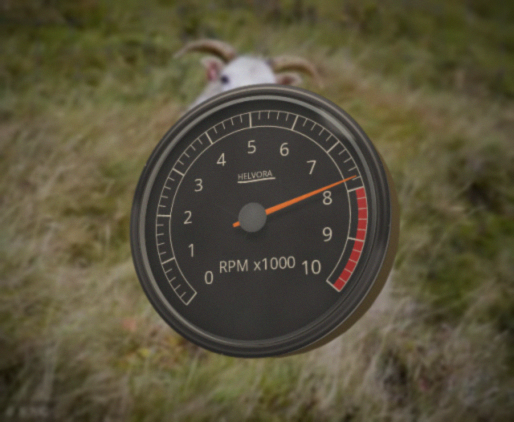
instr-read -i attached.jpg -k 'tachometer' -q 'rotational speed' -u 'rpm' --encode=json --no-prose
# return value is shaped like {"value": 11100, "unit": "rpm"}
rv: {"value": 7800, "unit": "rpm"}
